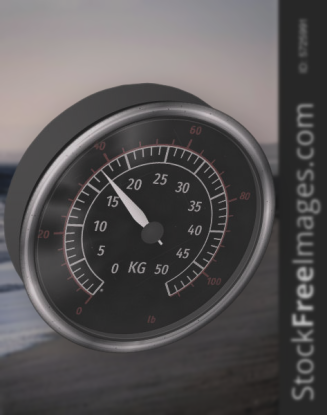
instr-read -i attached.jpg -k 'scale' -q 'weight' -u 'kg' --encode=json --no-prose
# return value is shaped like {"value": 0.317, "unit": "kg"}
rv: {"value": 17, "unit": "kg"}
